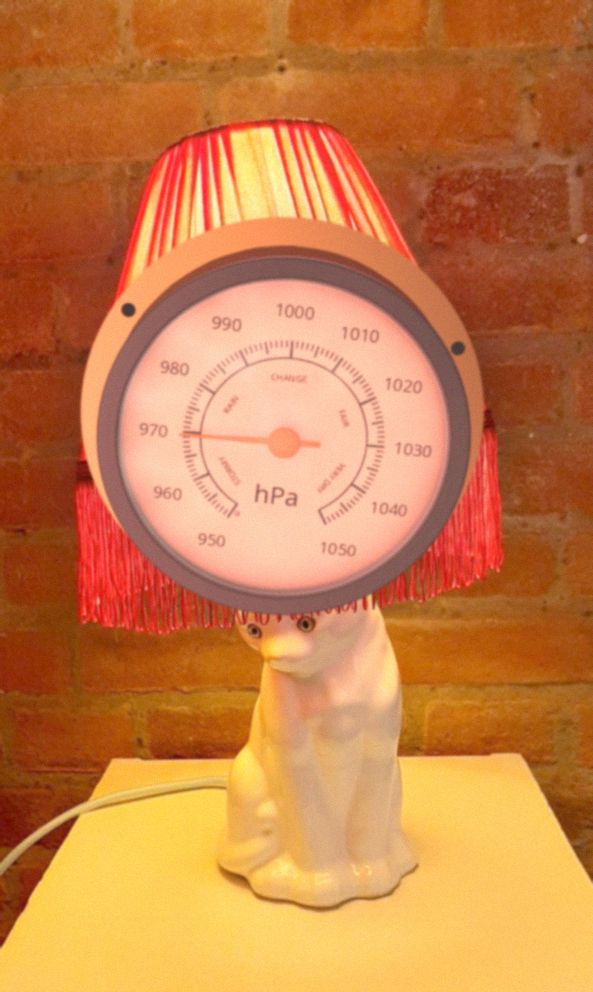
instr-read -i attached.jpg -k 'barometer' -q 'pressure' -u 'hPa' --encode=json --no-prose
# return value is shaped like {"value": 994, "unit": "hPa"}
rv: {"value": 970, "unit": "hPa"}
